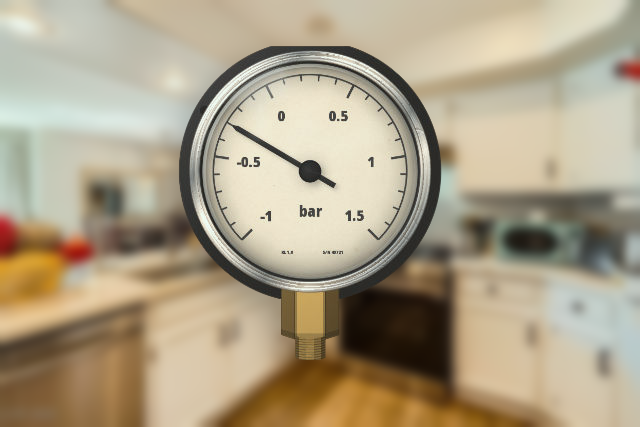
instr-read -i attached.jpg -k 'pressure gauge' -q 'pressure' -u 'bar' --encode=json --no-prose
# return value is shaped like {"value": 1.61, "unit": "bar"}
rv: {"value": -0.3, "unit": "bar"}
